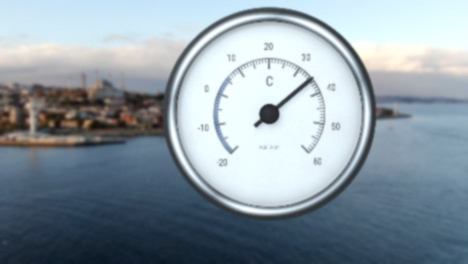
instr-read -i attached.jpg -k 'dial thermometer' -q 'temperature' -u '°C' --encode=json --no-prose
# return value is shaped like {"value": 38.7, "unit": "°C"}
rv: {"value": 35, "unit": "°C"}
